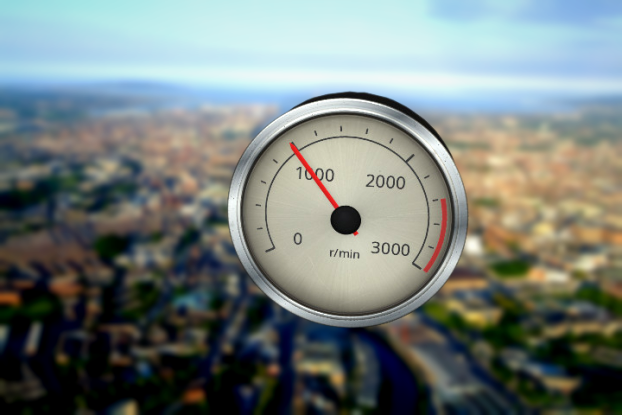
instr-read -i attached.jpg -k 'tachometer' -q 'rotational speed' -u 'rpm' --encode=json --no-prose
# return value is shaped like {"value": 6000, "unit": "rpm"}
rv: {"value": 1000, "unit": "rpm"}
